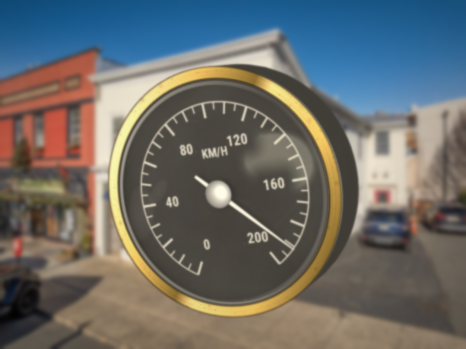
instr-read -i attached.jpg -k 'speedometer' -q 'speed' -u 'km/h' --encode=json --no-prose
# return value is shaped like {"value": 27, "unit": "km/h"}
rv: {"value": 190, "unit": "km/h"}
